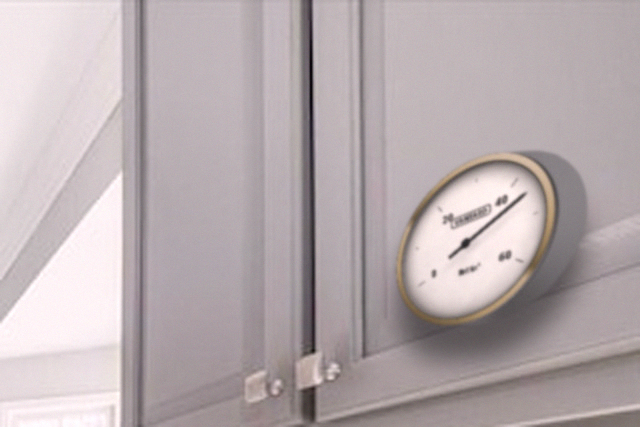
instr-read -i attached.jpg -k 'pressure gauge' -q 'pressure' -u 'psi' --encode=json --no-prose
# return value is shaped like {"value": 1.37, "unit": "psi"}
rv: {"value": 45, "unit": "psi"}
